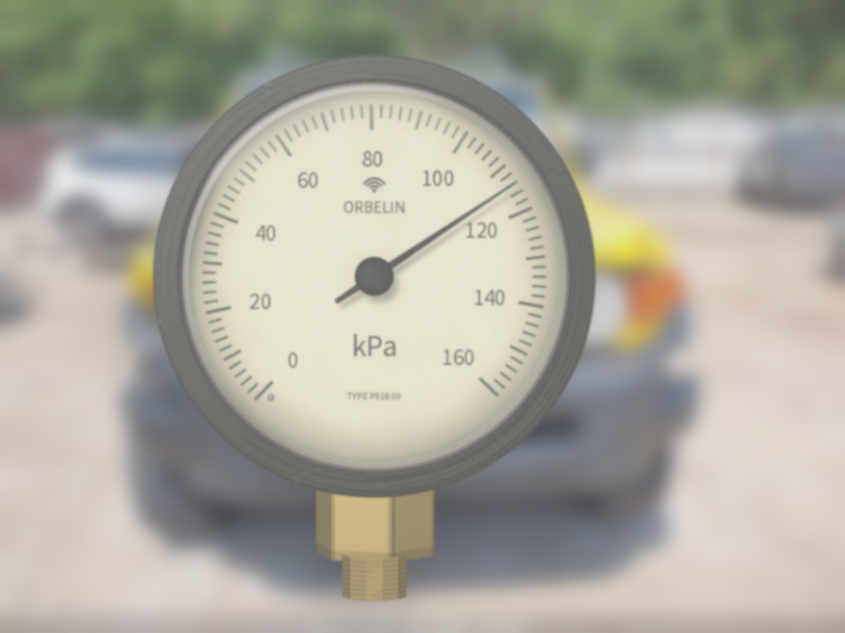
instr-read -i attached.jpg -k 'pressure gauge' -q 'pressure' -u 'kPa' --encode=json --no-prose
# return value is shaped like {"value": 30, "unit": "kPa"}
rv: {"value": 114, "unit": "kPa"}
